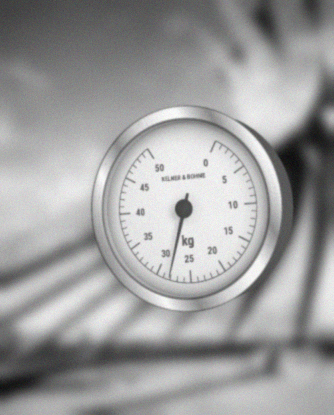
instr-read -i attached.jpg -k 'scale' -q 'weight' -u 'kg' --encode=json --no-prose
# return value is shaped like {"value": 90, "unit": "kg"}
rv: {"value": 28, "unit": "kg"}
